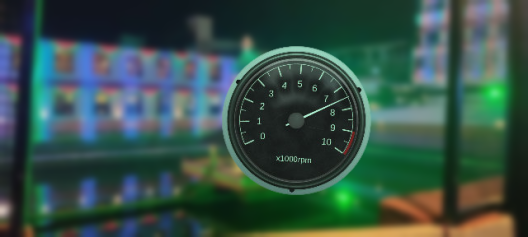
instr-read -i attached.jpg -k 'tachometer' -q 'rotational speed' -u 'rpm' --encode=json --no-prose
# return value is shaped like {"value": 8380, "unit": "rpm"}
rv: {"value": 7500, "unit": "rpm"}
